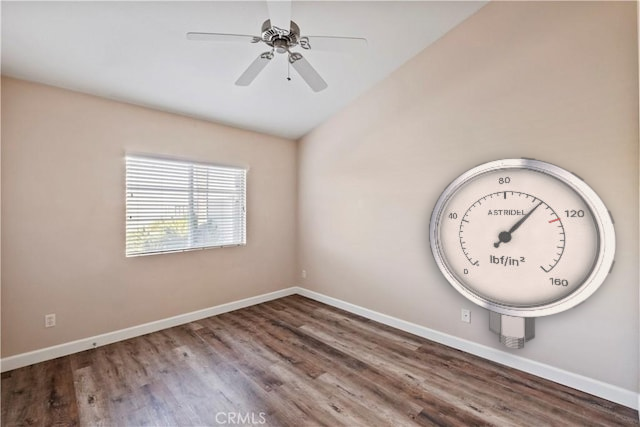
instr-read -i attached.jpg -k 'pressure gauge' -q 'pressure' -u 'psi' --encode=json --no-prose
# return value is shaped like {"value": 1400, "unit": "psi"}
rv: {"value": 105, "unit": "psi"}
